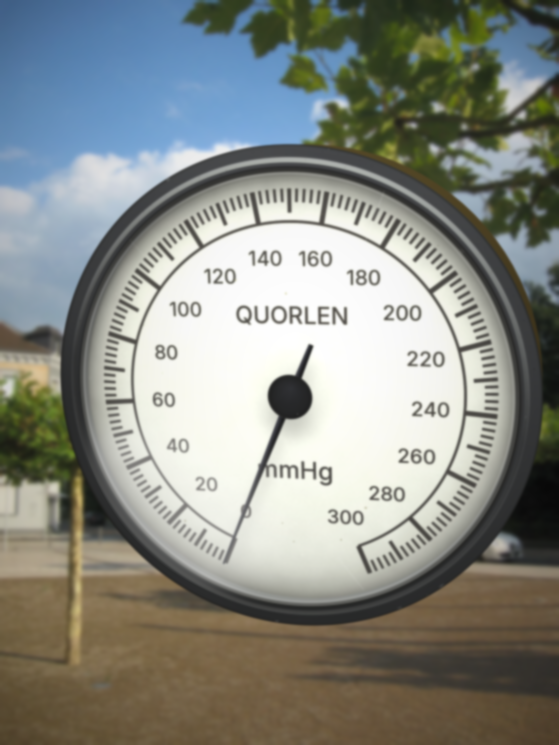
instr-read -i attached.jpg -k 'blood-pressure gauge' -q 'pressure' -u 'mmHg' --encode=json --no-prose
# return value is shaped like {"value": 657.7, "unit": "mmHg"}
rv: {"value": 0, "unit": "mmHg"}
